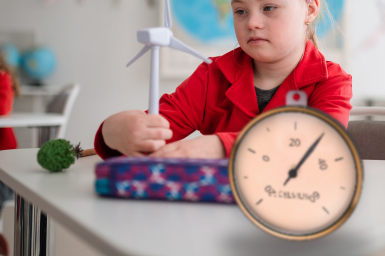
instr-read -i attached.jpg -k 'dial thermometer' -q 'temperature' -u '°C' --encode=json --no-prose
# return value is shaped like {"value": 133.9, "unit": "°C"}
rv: {"value": 30, "unit": "°C"}
